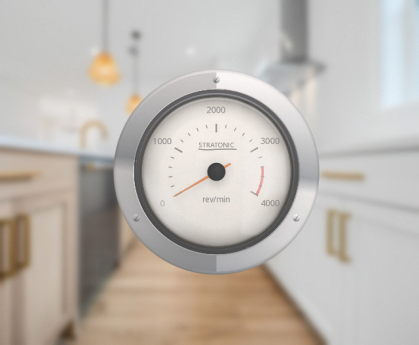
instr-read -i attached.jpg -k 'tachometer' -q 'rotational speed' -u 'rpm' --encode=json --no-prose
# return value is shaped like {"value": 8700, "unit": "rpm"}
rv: {"value": 0, "unit": "rpm"}
